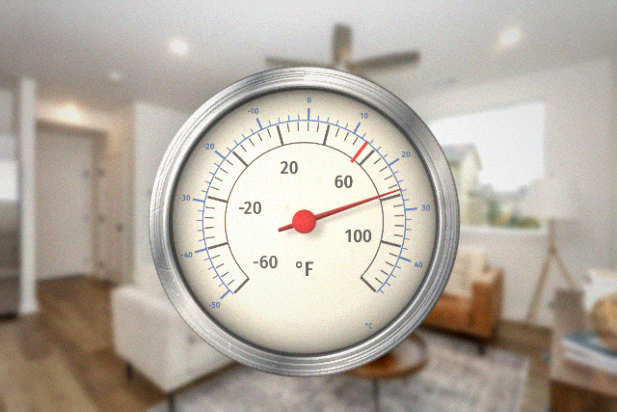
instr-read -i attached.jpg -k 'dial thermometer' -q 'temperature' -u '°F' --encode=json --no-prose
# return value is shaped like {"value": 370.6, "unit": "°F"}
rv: {"value": 78, "unit": "°F"}
